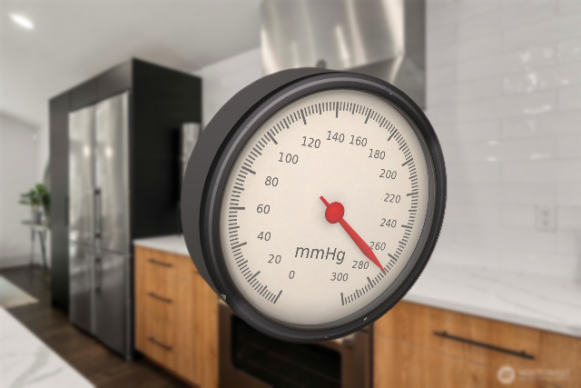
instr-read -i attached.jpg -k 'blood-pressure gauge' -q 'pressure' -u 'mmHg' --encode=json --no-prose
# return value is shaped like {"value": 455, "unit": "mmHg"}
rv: {"value": 270, "unit": "mmHg"}
